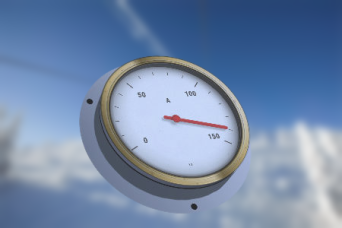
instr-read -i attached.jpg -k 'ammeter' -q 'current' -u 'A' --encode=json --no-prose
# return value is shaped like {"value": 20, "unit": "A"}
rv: {"value": 140, "unit": "A"}
